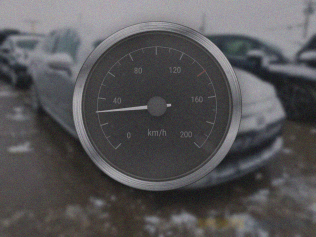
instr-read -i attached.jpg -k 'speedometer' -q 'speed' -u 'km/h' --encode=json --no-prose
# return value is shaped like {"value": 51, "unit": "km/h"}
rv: {"value": 30, "unit": "km/h"}
